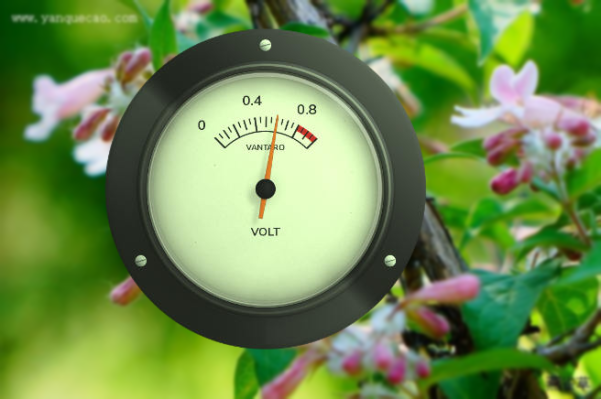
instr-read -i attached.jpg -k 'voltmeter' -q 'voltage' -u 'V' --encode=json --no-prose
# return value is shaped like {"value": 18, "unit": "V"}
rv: {"value": 0.6, "unit": "V"}
